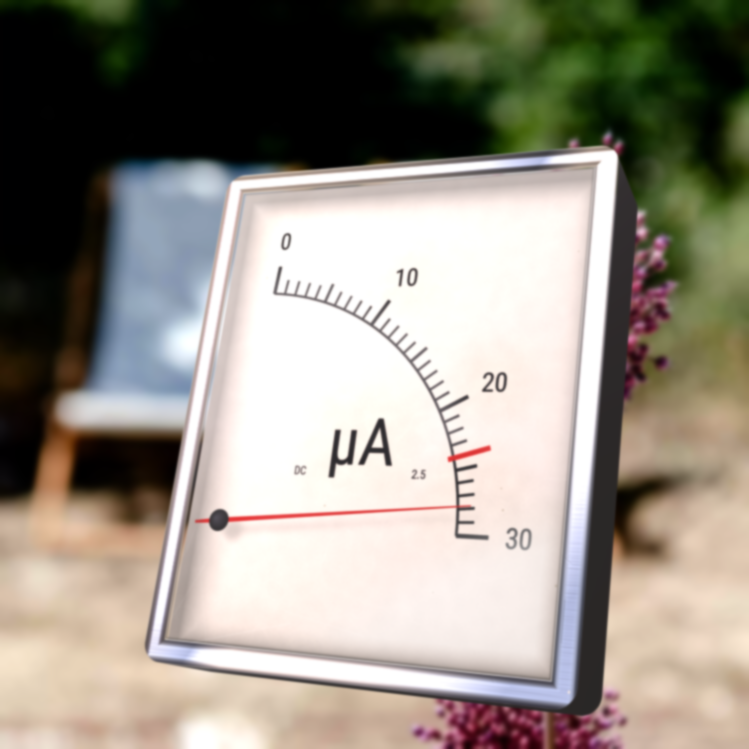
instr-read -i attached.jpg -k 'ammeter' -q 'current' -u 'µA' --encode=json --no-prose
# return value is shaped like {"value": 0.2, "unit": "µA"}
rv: {"value": 28, "unit": "µA"}
